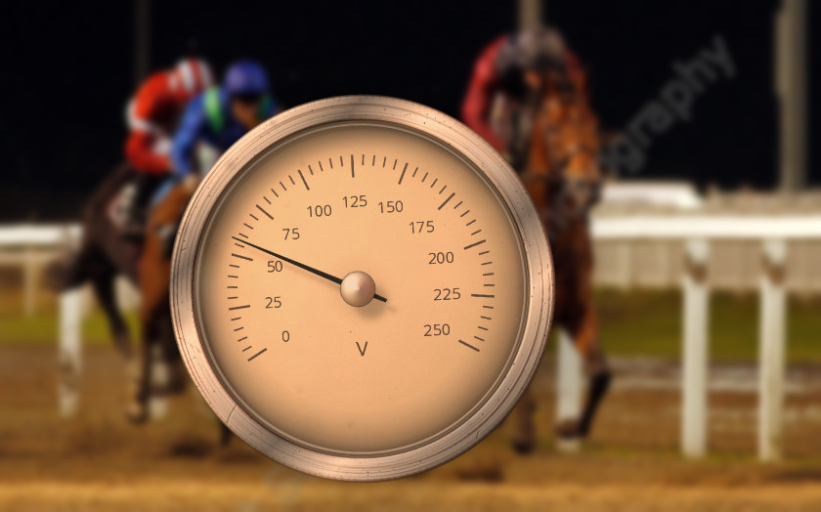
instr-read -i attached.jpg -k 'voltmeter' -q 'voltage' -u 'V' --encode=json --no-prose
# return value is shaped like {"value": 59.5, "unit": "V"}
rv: {"value": 57.5, "unit": "V"}
